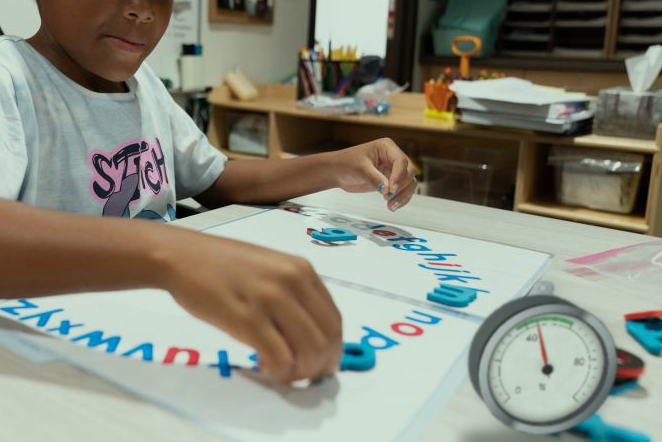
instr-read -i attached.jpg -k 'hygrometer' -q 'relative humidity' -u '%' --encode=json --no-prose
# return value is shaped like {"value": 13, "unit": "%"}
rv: {"value": 44, "unit": "%"}
